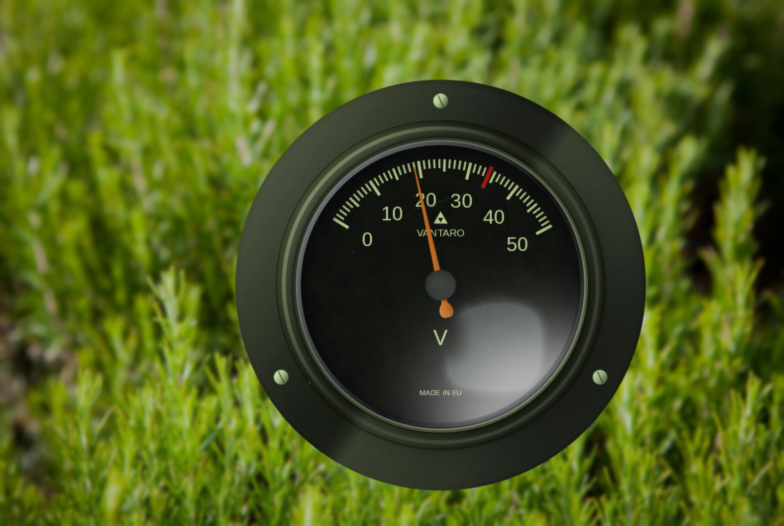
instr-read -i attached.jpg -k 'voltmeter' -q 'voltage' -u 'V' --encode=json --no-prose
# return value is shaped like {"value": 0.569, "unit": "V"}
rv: {"value": 19, "unit": "V"}
